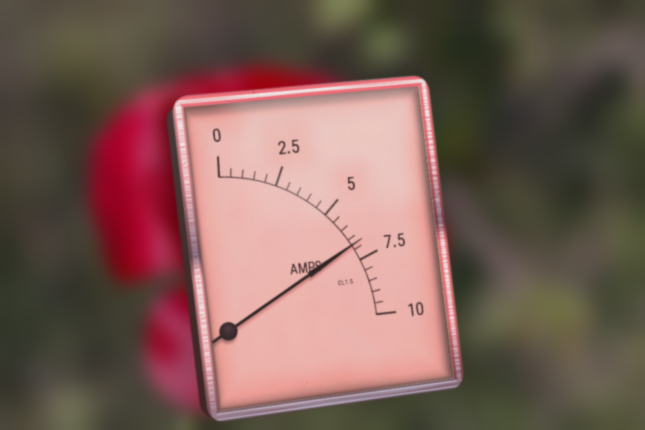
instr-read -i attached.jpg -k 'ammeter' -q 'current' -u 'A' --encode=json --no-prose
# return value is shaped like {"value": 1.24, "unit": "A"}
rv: {"value": 6.75, "unit": "A"}
